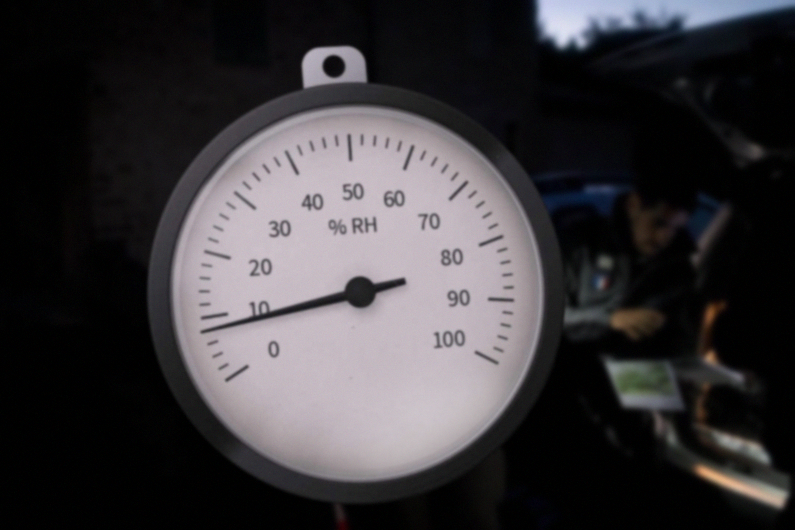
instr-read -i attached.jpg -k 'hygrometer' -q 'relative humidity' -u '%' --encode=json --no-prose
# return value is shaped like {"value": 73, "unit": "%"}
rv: {"value": 8, "unit": "%"}
